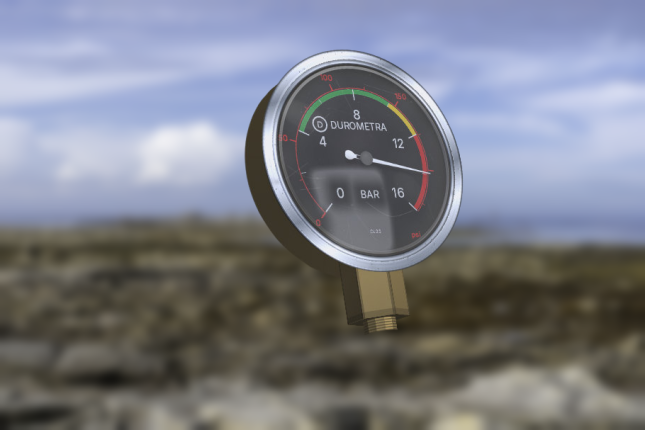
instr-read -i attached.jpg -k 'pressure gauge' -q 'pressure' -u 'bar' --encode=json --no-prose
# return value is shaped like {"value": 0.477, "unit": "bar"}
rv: {"value": 14, "unit": "bar"}
